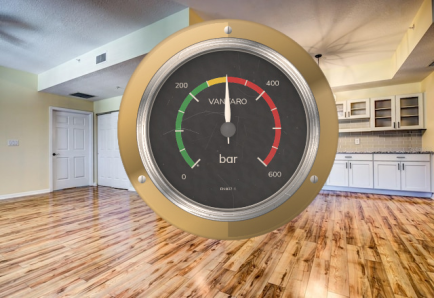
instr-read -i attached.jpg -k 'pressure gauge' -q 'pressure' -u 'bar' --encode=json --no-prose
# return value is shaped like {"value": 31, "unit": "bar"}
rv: {"value": 300, "unit": "bar"}
